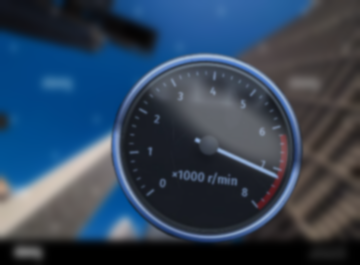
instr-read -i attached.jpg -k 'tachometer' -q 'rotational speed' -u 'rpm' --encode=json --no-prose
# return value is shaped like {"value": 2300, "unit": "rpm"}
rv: {"value": 7200, "unit": "rpm"}
